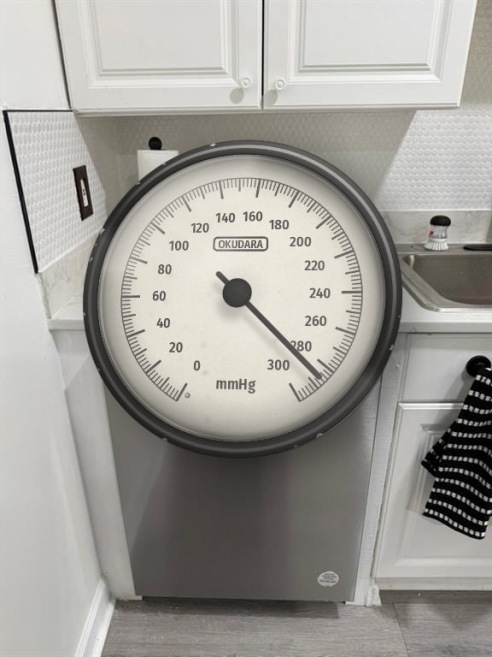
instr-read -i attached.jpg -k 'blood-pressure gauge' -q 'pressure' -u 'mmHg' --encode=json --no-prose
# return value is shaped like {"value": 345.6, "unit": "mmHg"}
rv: {"value": 286, "unit": "mmHg"}
